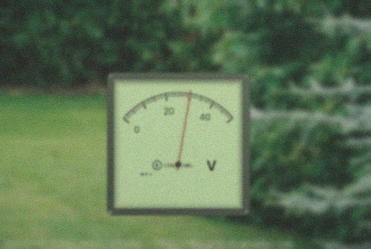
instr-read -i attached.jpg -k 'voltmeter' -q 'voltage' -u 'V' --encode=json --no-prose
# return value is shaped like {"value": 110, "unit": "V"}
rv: {"value": 30, "unit": "V"}
